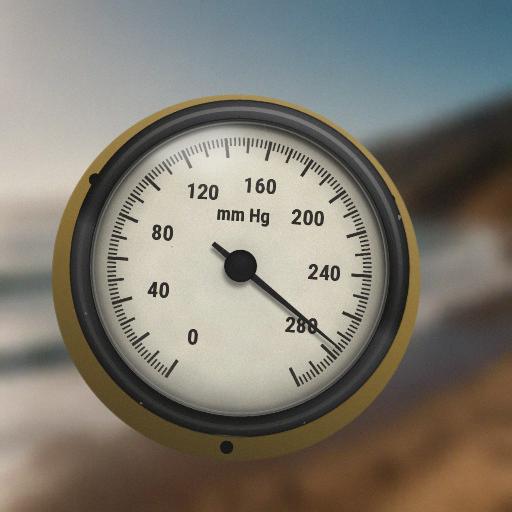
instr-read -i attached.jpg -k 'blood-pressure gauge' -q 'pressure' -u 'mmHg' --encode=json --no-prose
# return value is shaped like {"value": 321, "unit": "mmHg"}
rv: {"value": 276, "unit": "mmHg"}
